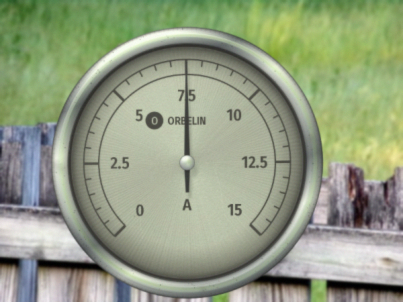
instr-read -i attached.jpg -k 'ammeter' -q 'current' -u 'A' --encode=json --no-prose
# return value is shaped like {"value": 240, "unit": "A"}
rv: {"value": 7.5, "unit": "A"}
